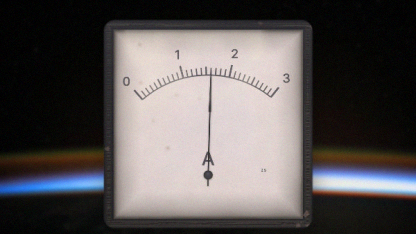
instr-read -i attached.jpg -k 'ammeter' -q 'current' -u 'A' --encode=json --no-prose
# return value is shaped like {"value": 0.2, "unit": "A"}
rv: {"value": 1.6, "unit": "A"}
